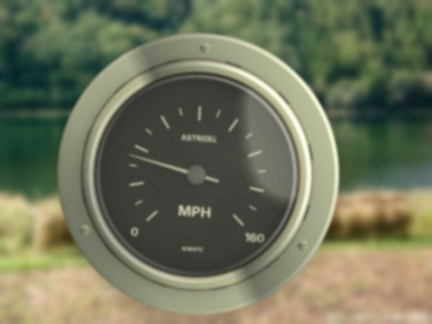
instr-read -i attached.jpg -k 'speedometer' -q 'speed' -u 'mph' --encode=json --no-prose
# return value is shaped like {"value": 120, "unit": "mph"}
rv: {"value": 35, "unit": "mph"}
